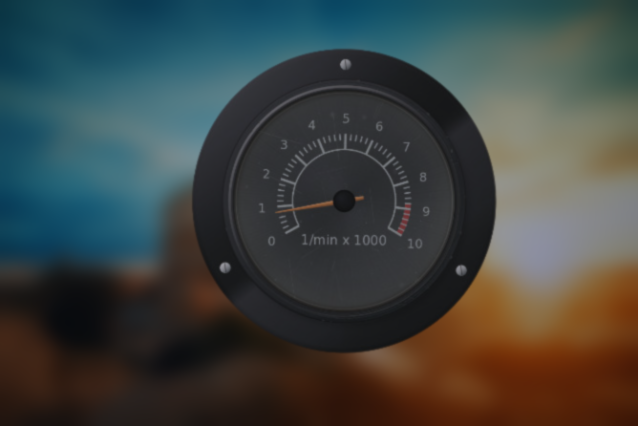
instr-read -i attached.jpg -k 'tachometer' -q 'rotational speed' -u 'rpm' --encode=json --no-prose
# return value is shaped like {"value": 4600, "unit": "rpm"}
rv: {"value": 800, "unit": "rpm"}
